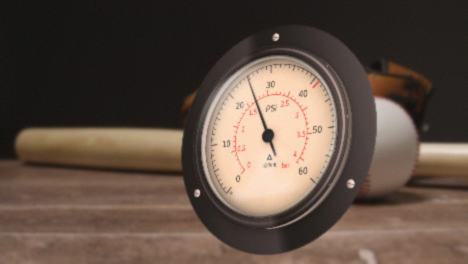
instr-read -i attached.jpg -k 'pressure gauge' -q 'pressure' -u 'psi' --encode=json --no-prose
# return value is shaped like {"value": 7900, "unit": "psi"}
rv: {"value": 25, "unit": "psi"}
